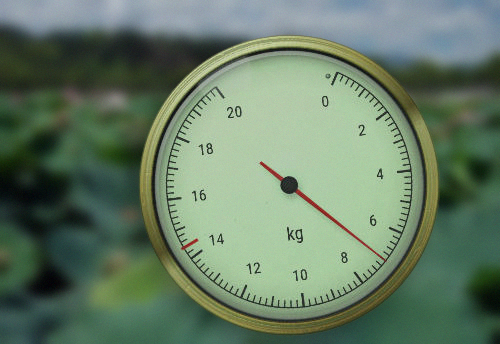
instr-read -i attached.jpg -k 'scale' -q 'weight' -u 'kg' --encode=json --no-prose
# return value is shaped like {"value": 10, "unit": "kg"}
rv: {"value": 7, "unit": "kg"}
